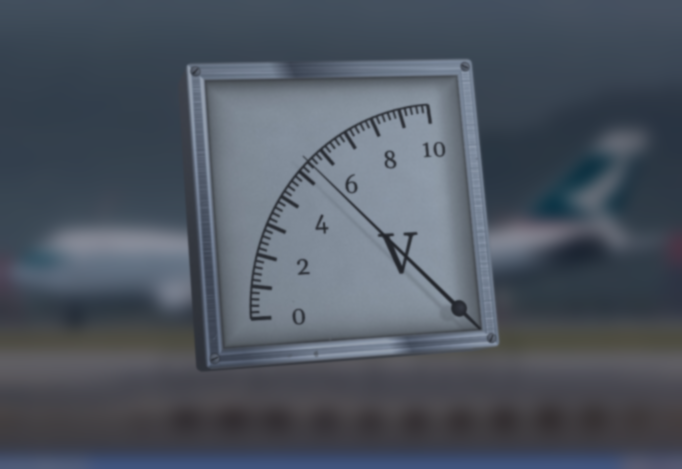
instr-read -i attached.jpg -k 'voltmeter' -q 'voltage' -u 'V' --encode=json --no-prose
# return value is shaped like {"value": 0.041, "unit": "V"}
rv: {"value": 5.4, "unit": "V"}
